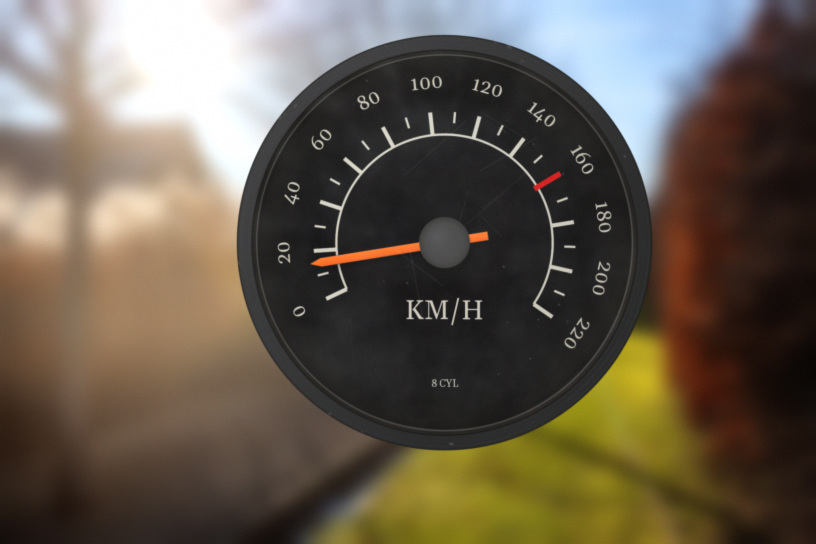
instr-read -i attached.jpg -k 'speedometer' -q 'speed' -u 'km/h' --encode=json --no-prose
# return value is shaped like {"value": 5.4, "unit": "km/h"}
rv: {"value": 15, "unit": "km/h"}
